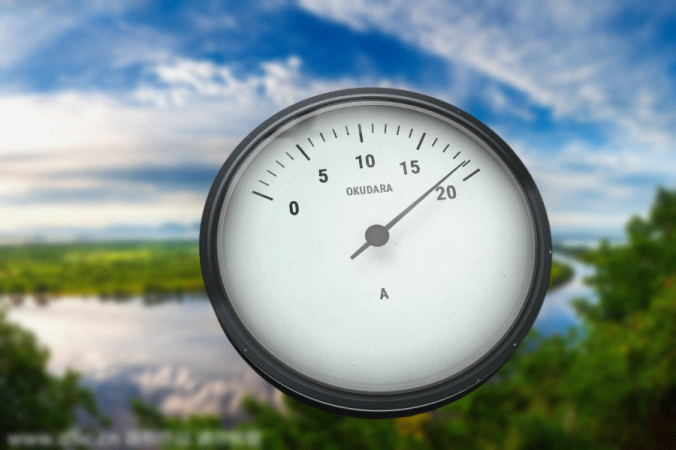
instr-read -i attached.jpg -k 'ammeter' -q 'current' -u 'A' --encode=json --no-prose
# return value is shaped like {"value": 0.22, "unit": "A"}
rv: {"value": 19, "unit": "A"}
